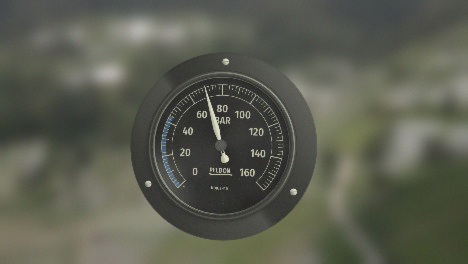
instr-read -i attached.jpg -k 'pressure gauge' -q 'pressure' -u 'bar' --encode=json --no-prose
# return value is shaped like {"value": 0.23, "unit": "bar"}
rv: {"value": 70, "unit": "bar"}
